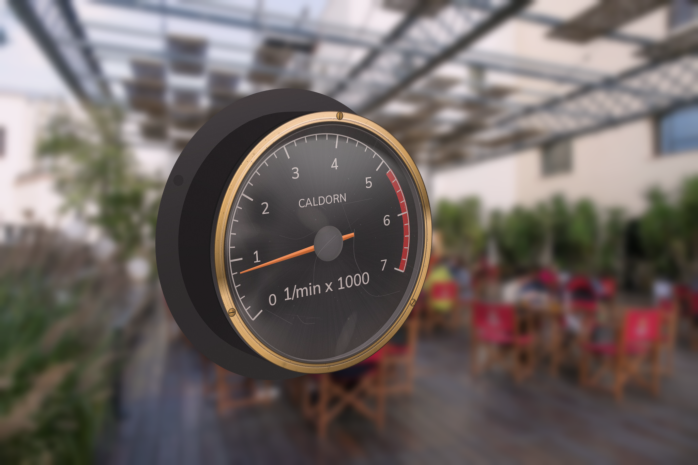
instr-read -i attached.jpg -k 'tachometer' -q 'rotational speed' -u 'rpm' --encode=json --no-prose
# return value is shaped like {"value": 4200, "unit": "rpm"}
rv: {"value": 800, "unit": "rpm"}
